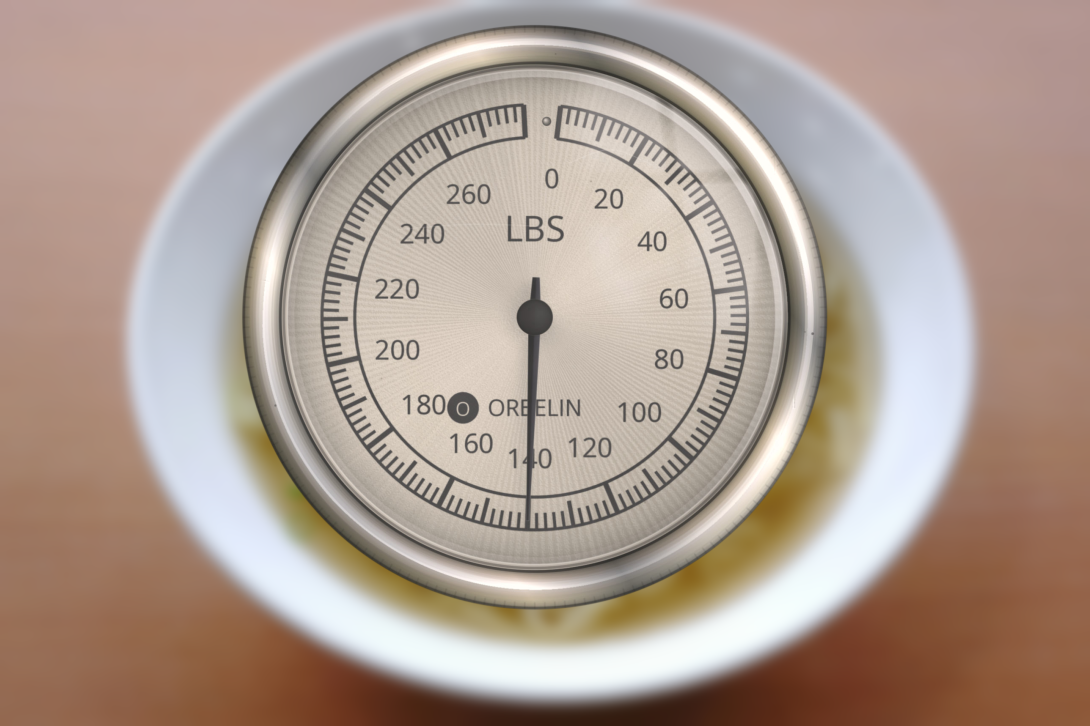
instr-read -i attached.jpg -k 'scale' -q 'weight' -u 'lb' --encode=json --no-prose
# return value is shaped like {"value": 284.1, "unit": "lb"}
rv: {"value": 140, "unit": "lb"}
